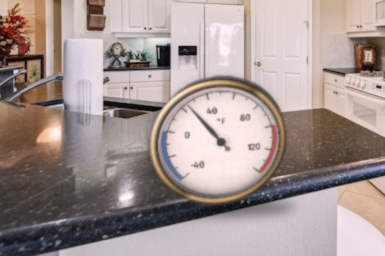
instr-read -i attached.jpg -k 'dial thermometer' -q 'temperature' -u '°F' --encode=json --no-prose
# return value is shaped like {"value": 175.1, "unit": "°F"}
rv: {"value": 25, "unit": "°F"}
